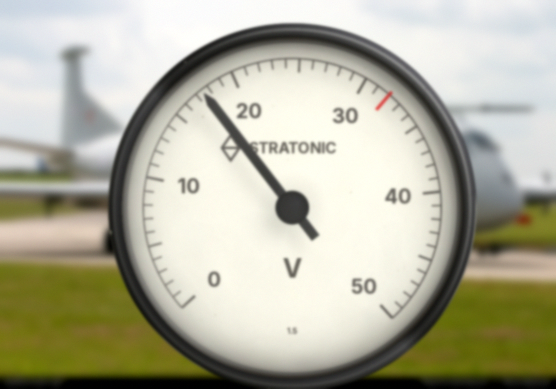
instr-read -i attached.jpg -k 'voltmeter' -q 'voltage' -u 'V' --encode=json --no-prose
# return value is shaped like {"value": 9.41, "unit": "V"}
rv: {"value": 17.5, "unit": "V"}
